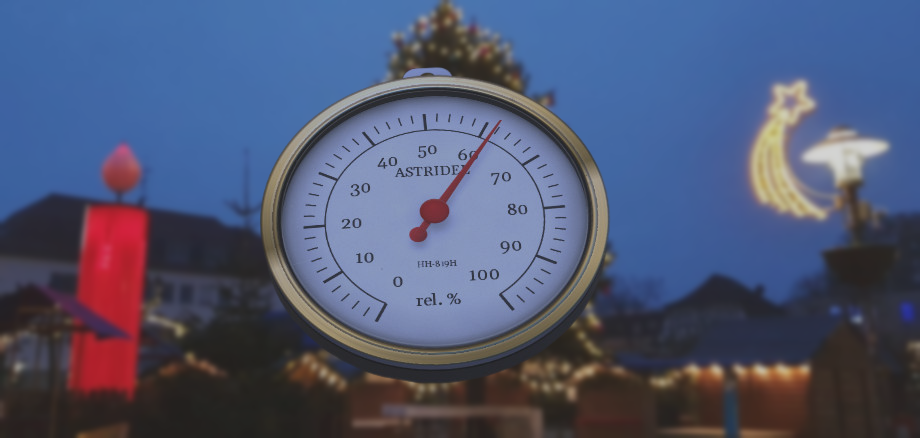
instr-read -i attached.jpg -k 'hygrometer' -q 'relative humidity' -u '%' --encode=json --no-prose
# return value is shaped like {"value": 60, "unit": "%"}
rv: {"value": 62, "unit": "%"}
